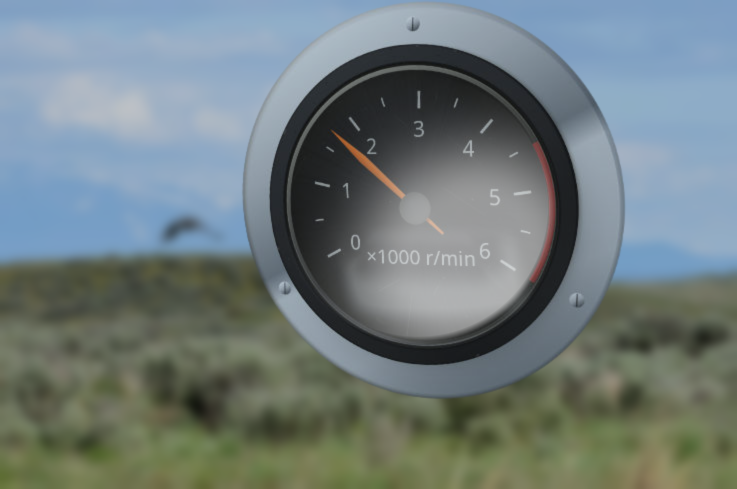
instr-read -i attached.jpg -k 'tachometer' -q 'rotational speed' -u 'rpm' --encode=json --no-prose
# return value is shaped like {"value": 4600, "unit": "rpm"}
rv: {"value": 1750, "unit": "rpm"}
